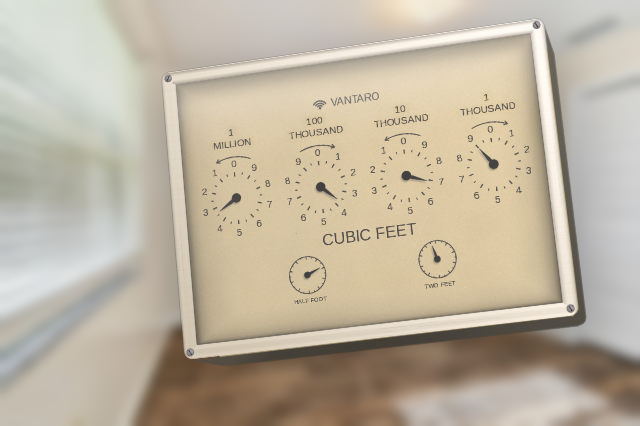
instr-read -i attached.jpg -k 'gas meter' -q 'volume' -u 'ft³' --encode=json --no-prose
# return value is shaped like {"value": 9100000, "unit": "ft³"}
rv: {"value": 336900, "unit": "ft³"}
